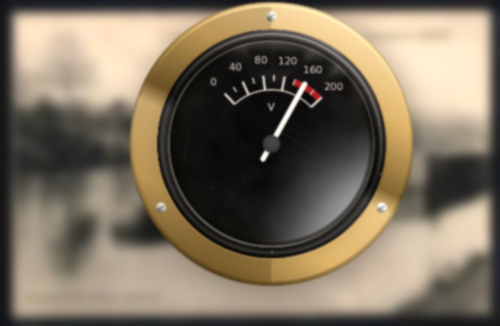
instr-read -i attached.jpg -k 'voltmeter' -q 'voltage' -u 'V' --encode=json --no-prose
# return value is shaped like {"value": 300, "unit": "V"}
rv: {"value": 160, "unit": "V"}
